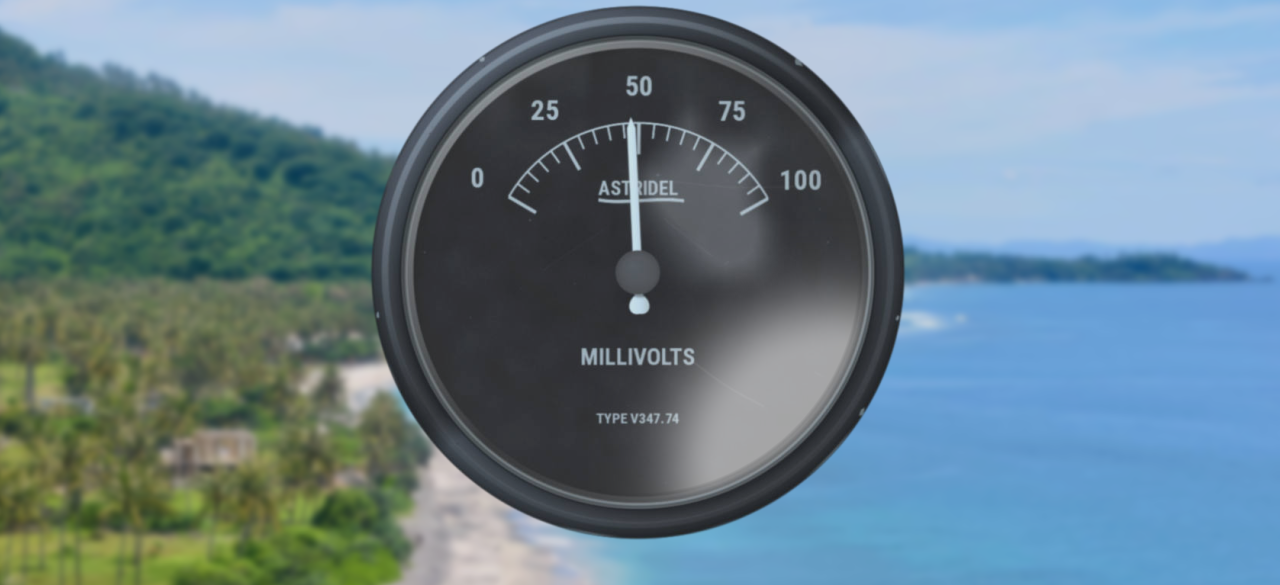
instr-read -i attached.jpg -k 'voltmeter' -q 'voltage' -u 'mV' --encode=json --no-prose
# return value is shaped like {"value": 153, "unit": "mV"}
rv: {"value": 47.5, "unit": "mV"}
